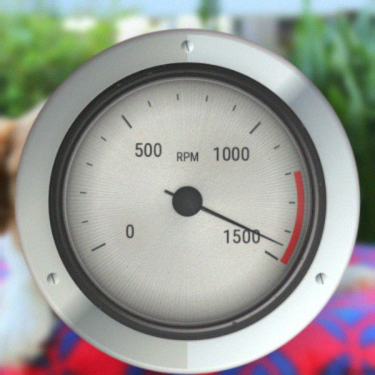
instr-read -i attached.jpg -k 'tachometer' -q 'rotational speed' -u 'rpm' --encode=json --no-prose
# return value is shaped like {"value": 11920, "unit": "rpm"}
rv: {"value": 1450, "unit": "rpm"}
